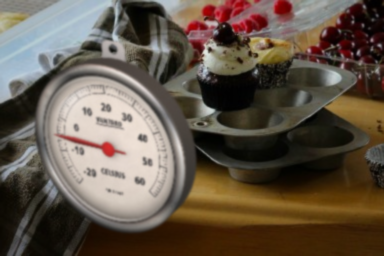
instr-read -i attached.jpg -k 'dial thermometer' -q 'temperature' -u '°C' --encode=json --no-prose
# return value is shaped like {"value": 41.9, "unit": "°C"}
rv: {"value": -5, "unit": "°C"}
